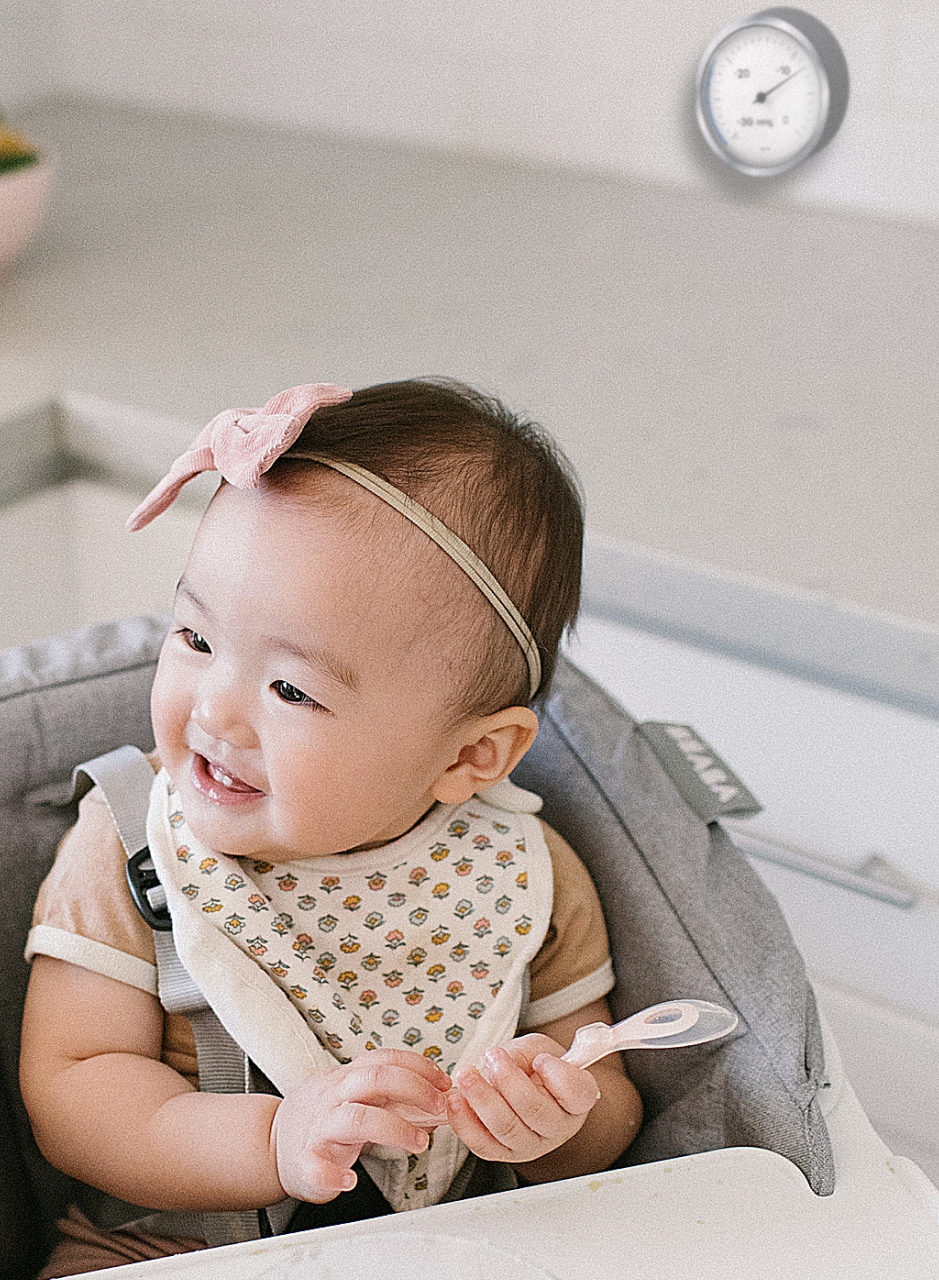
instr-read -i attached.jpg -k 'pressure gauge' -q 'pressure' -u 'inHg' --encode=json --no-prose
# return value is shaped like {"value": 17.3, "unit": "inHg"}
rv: {"value": -8, "unit": "inHg"}
